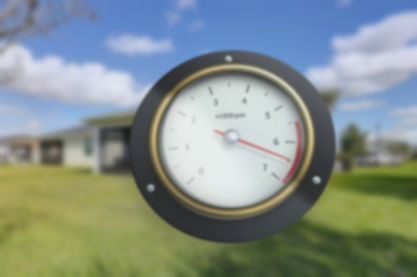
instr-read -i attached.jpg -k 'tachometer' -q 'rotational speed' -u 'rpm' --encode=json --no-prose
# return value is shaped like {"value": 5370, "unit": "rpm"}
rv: {"value": 6500, "unit": "rpm"}
